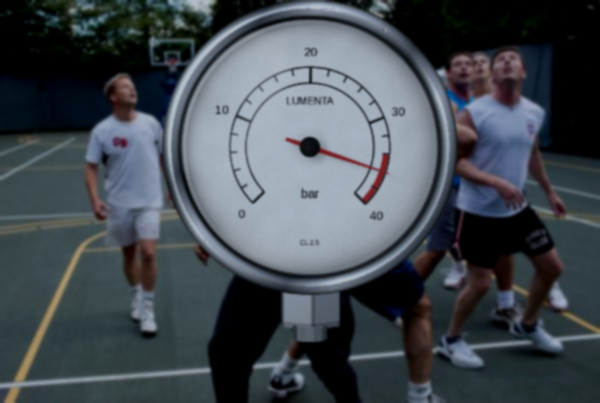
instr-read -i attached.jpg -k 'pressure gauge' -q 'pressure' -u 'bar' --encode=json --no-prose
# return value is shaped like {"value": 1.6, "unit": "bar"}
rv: {"value": 36, "unit": "bar"}
